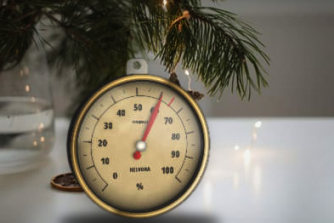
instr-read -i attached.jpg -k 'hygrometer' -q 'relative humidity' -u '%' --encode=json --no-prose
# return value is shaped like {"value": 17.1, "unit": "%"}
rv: {"value": 60, "unit": "%"}
